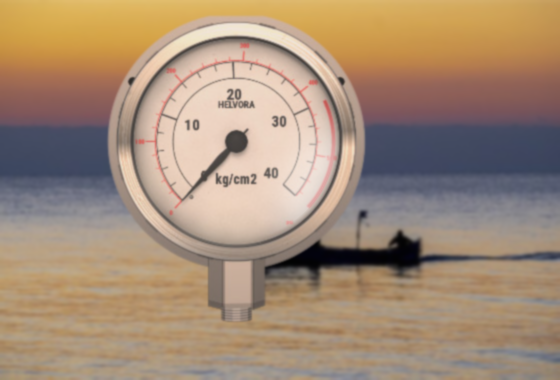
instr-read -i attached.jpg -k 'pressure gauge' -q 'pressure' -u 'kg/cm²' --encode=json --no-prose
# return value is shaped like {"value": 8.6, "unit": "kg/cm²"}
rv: {"value": 0, "unit": "kg/cm²"}
